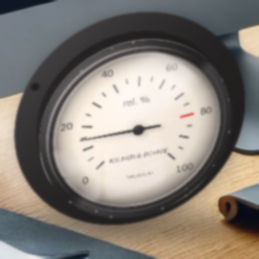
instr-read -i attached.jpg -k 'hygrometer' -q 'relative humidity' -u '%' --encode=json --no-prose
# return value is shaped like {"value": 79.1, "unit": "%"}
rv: {"value": 15, "unit": "%"}
